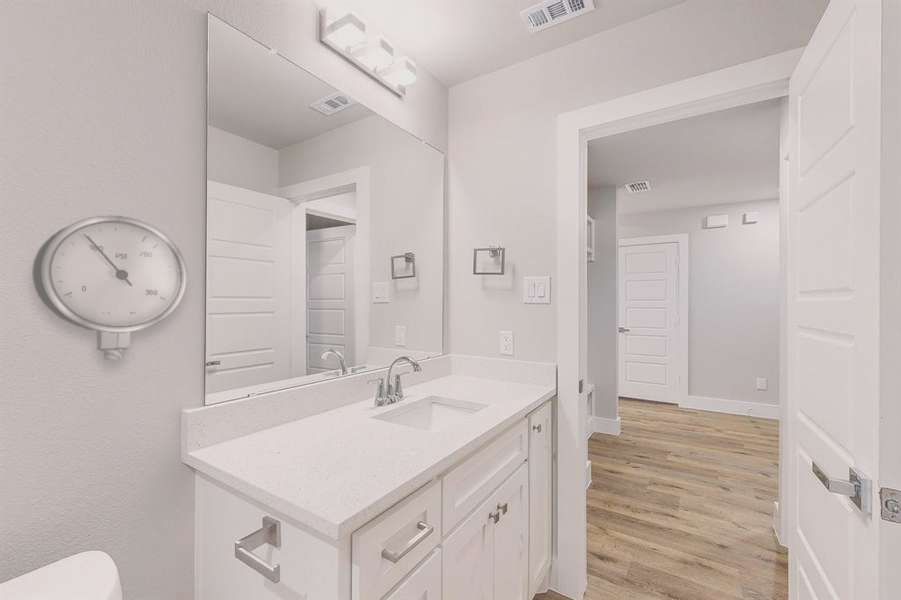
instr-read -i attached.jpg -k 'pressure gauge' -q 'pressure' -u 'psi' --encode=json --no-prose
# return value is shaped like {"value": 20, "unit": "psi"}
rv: {"value": 100, "unit": "psi"}
